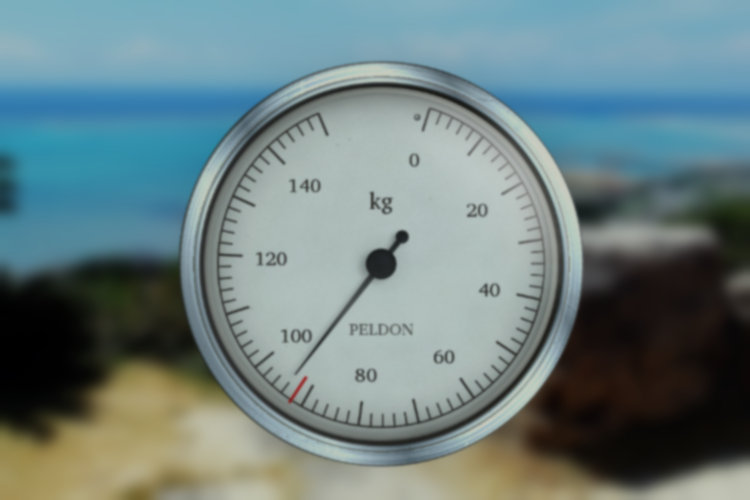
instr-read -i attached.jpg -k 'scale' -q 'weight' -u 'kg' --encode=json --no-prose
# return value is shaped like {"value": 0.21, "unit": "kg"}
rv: {"value": 94, "unit": "kg"}
